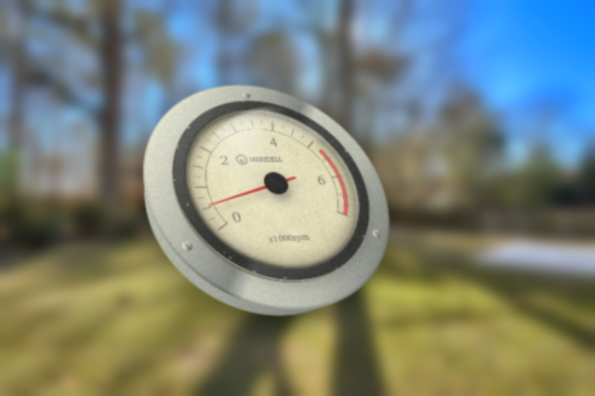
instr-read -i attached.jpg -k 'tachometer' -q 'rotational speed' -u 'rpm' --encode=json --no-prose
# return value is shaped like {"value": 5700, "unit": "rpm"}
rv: {"value": 500, "unit": "rpm"}
